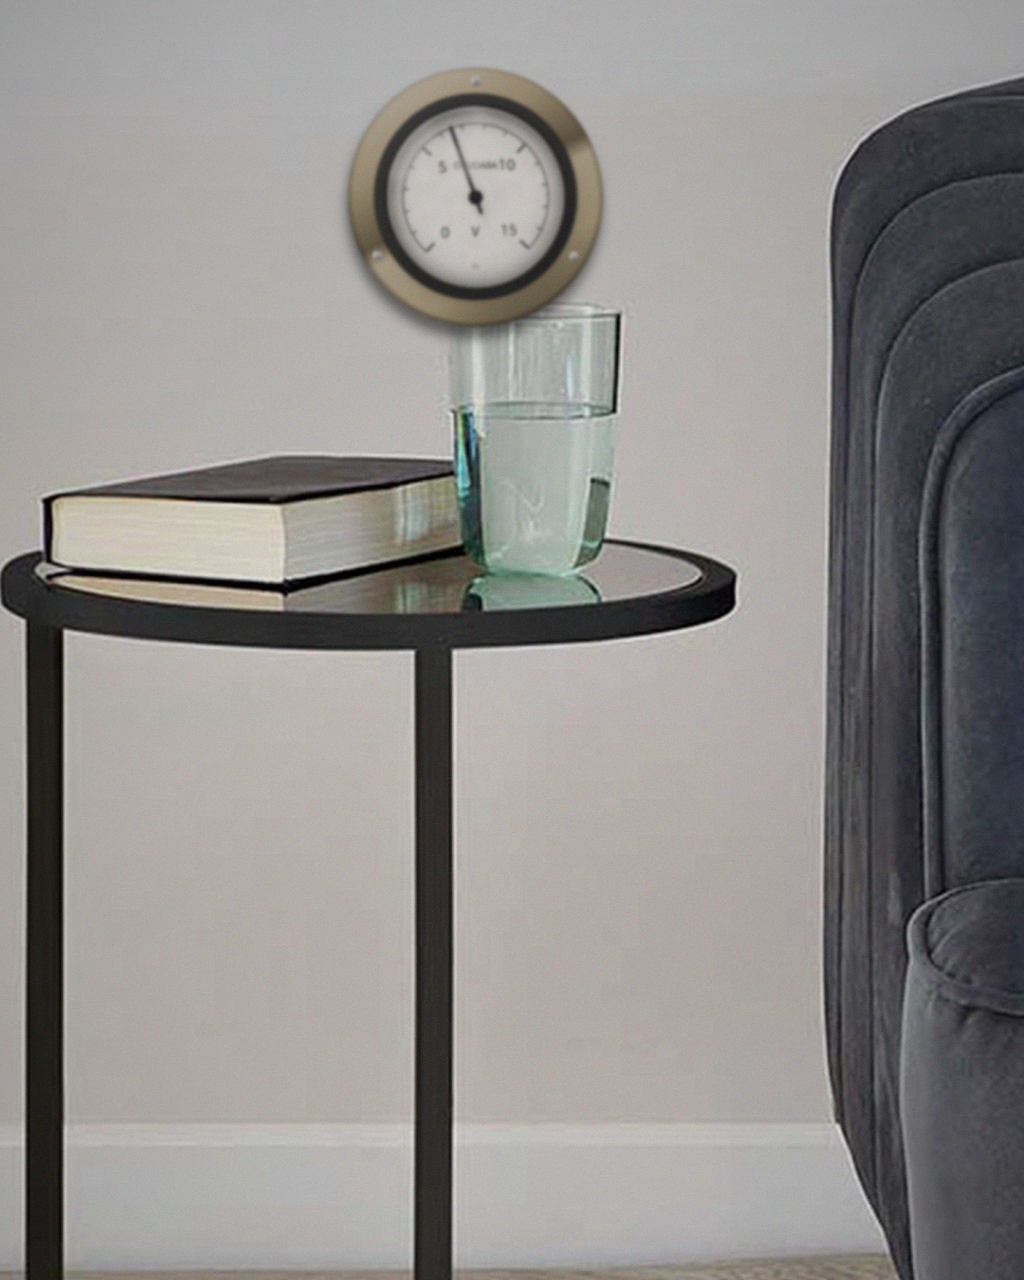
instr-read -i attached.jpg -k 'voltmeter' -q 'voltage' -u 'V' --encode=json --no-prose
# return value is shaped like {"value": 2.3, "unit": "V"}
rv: {"value": 6.5, "unit": "V"}
